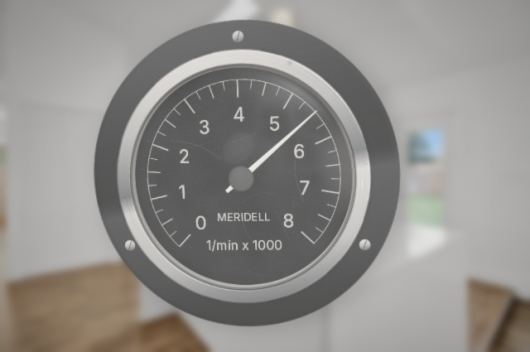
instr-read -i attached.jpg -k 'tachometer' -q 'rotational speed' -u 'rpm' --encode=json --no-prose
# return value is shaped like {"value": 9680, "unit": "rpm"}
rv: {"value": 5500, "unit": "rpm"}
